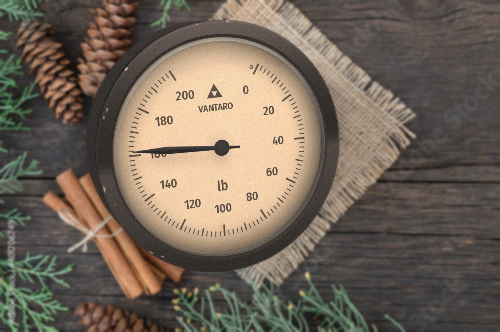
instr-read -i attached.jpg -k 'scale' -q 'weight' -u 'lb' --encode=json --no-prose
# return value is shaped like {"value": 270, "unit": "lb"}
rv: {"value": 162, "unit": "lb"}
